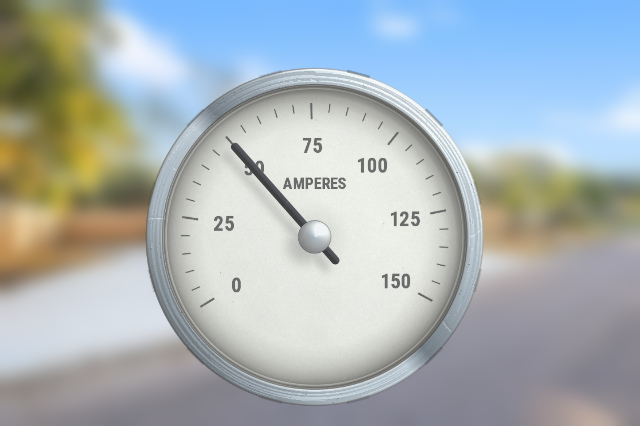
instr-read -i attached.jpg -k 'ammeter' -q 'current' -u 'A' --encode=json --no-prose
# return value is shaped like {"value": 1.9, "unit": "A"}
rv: {"value": 50, "unit": "A"}
